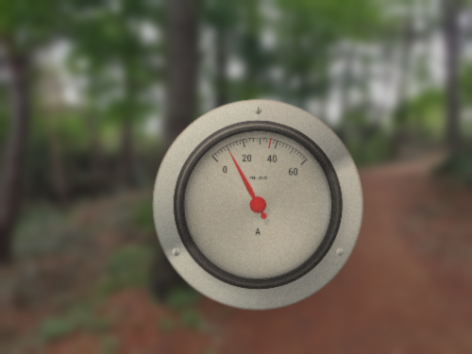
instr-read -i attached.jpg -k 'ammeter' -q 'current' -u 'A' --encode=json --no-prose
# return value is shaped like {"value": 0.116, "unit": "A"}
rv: {"value": 10, "unit": "A"}
